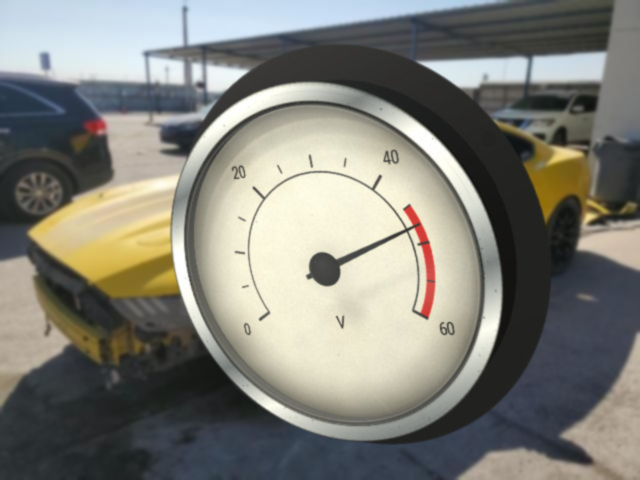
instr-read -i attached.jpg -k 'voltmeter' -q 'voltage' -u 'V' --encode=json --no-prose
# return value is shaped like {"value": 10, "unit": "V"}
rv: {"value": 47.5, "unit": "V"}
